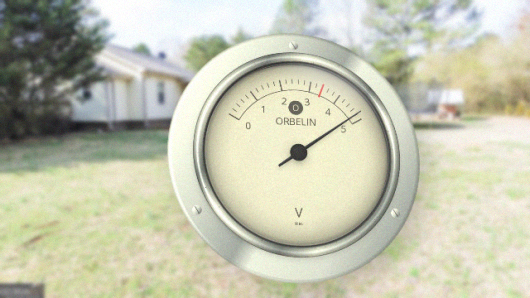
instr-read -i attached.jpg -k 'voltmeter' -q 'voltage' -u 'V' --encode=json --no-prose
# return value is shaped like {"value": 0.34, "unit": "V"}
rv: {"value": 4.8, "unit": "V"}
